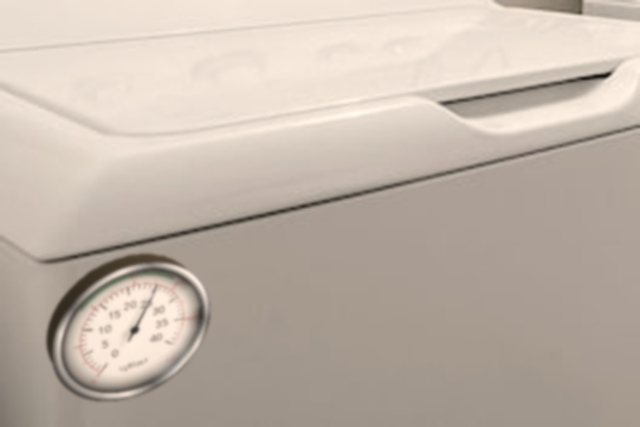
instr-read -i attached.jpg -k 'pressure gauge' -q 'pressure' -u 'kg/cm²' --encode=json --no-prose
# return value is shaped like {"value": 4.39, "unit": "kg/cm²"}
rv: {"value": 25, "unit": "kg/cm²"}
